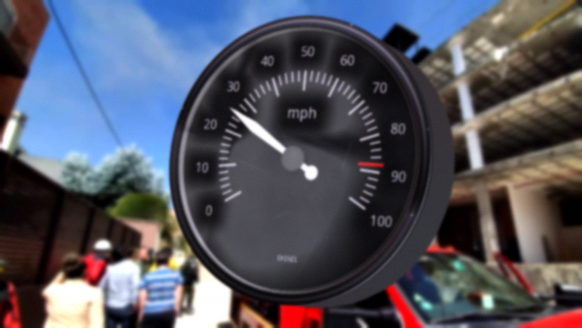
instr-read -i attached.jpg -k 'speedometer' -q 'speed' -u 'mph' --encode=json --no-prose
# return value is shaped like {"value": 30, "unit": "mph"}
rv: {"value": 26, "unit": "mph"}
